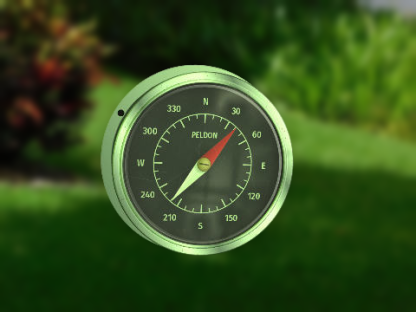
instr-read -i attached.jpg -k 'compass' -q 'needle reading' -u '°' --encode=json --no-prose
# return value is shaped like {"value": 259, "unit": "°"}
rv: {"value": 40, "unit": "°"}
